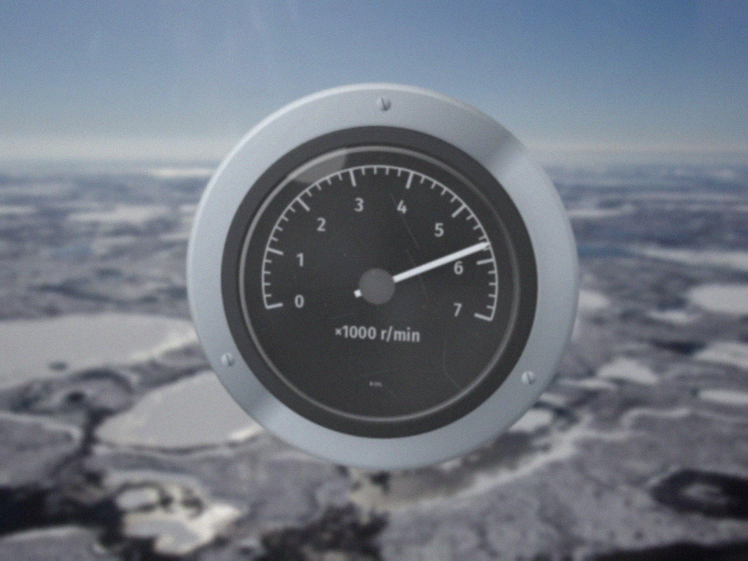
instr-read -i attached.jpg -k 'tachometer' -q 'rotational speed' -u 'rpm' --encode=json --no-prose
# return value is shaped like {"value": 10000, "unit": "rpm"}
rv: {"value": 5700, "unit": "rpm"}
